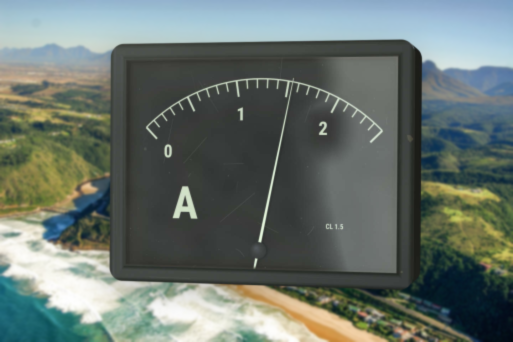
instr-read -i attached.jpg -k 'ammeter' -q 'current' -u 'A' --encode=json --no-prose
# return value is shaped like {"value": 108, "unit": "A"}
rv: {"value": 1.55, "unit": "A"}
